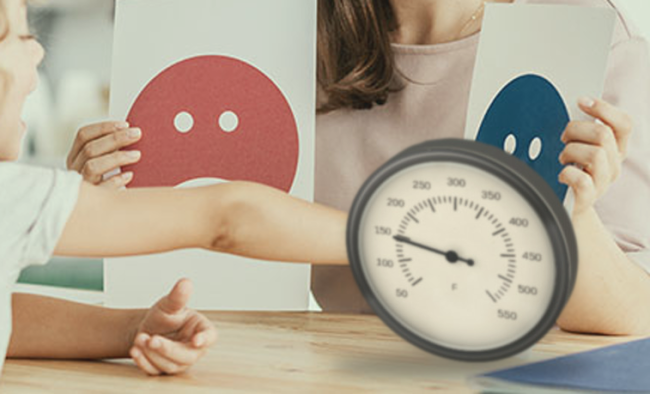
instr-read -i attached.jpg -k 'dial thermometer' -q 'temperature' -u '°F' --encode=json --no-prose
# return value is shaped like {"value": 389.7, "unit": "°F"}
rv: {"value": 150, "unit": "°F"}
